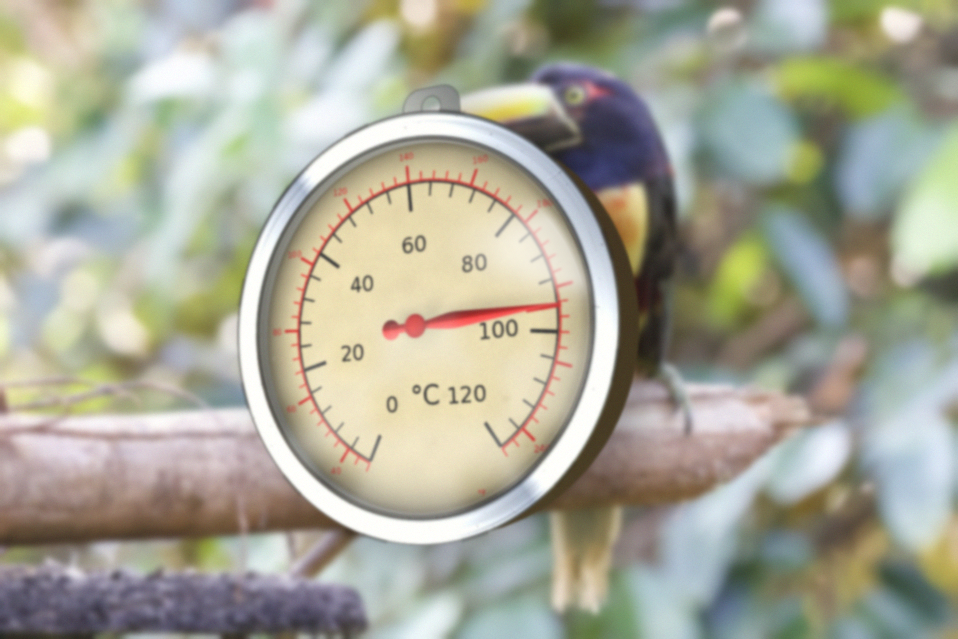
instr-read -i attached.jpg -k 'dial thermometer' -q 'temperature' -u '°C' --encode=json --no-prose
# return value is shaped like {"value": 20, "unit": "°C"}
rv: {"value": 96, "unit": "°C"}
